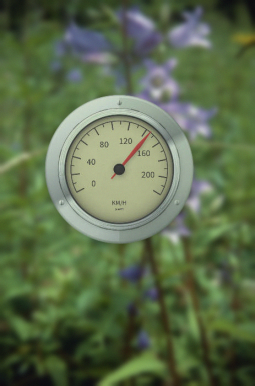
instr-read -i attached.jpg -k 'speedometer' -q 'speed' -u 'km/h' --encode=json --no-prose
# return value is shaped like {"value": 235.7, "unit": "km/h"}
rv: {"value": 145, "unit": "km/h"}
